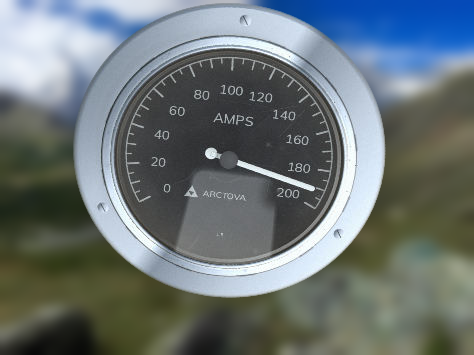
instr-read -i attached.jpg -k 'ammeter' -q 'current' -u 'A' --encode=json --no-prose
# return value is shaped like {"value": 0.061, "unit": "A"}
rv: {"value": 190, "unit": "A"}
